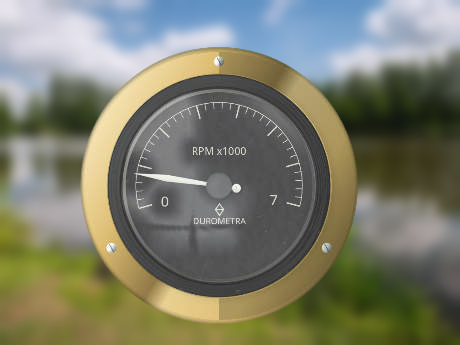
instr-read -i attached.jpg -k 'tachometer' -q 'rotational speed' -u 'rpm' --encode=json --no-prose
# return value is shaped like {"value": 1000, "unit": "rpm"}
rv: {"value": 800, "unit": "rpm"}
